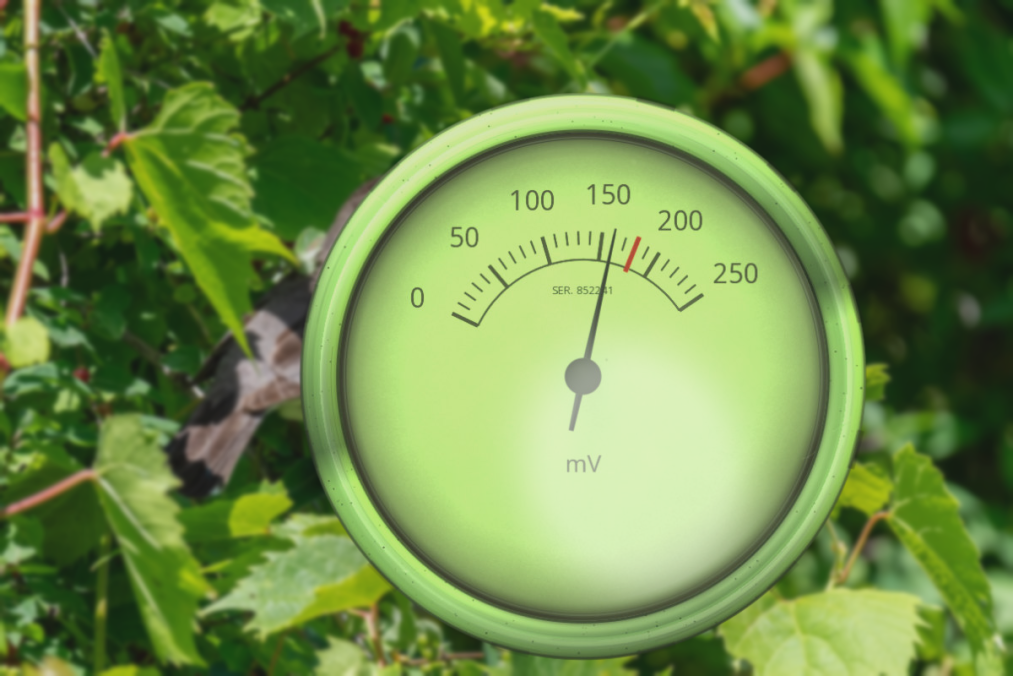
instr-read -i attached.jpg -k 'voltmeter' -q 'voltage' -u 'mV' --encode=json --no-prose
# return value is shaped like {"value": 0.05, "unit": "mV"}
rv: {"value": 160, "unit": "mV"}
